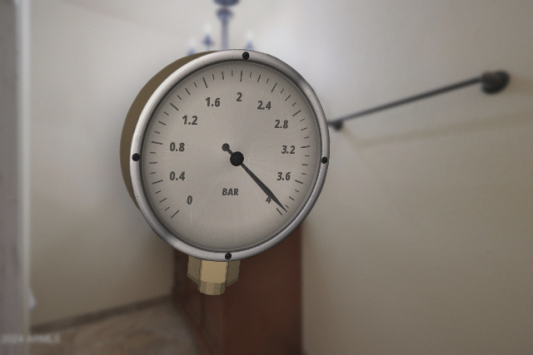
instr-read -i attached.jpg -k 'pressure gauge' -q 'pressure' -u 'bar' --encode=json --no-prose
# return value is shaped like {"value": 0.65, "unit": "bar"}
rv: {"value": 3.95, "unit": "bar"}
